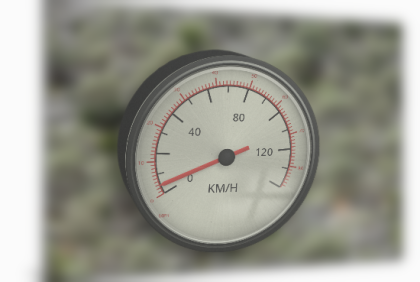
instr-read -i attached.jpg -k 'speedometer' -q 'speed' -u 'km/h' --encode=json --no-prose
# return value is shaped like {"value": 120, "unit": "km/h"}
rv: {"value": 5, "unit": "km/h"}
